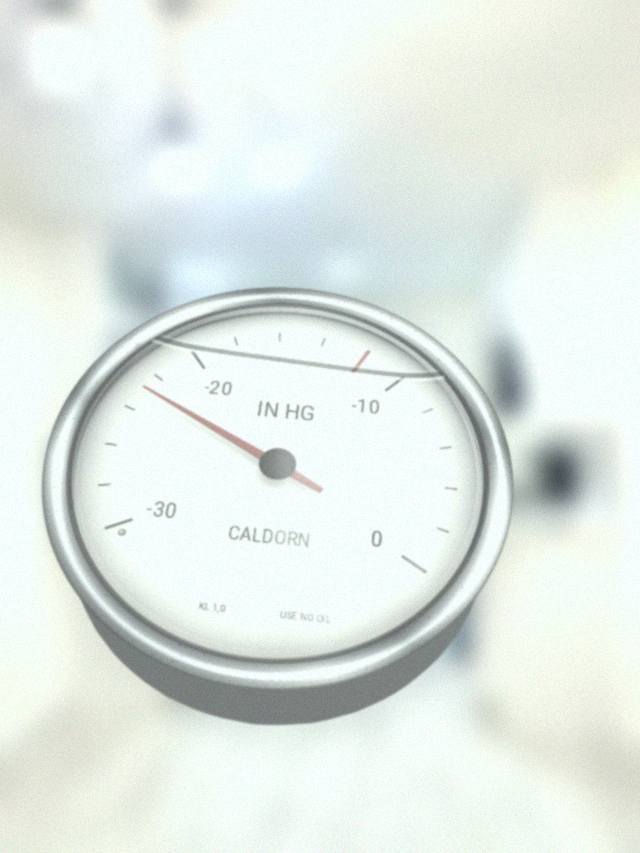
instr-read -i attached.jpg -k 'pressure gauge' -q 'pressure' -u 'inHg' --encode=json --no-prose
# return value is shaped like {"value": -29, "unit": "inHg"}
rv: {"value": -23, "unit": "inHg"}
